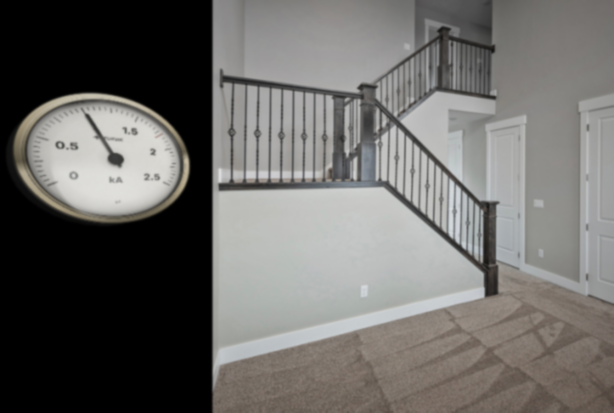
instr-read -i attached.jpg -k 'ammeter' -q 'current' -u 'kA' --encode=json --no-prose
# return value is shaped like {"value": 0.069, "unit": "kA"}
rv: {"value": 1, "unit": "kA"}
